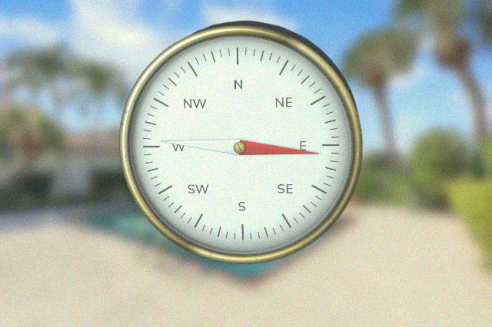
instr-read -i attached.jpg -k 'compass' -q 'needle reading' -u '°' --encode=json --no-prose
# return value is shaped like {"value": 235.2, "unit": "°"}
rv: {"value": 95, "unit": "°"}
